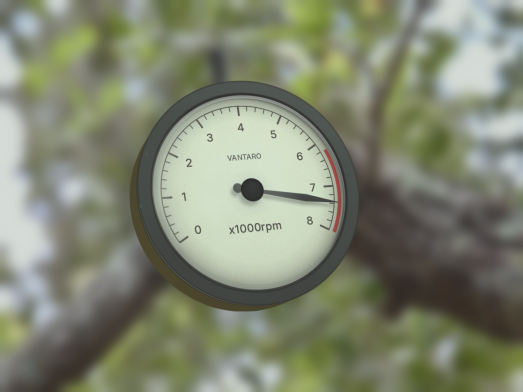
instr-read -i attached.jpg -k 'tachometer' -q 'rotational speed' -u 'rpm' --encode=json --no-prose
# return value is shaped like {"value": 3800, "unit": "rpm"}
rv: {"value": 7400, "unit": "rpm"}
